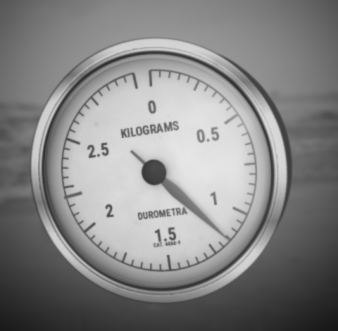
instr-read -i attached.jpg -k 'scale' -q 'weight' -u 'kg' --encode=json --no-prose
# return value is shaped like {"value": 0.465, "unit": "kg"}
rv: {"value": 1.15, "unit": "kg"}
